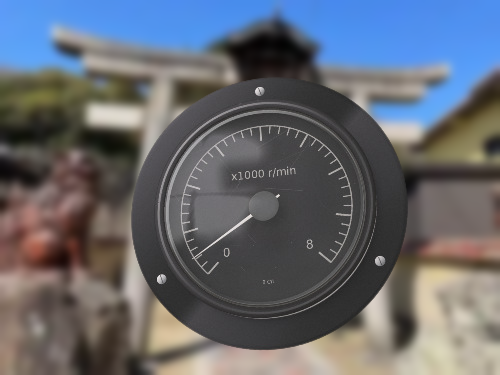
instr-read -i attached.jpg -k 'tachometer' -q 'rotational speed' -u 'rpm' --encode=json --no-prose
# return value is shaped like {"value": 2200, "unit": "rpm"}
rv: {"value": 400, "unit": "rpm"}
